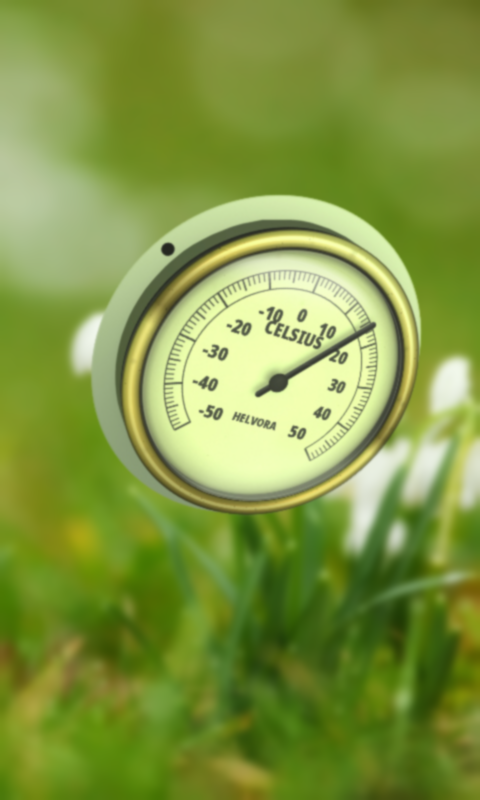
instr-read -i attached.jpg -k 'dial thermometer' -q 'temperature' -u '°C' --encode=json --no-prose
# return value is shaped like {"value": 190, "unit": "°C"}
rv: {"value": 15, "unit": "°C"}
